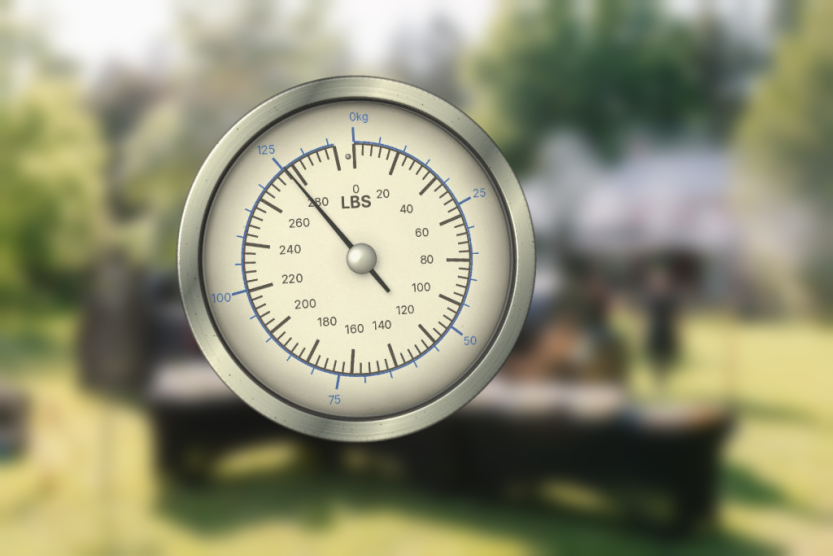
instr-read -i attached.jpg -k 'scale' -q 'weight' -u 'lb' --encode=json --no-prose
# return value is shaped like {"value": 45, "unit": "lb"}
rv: {"value": 276, "unit": "lb"}
